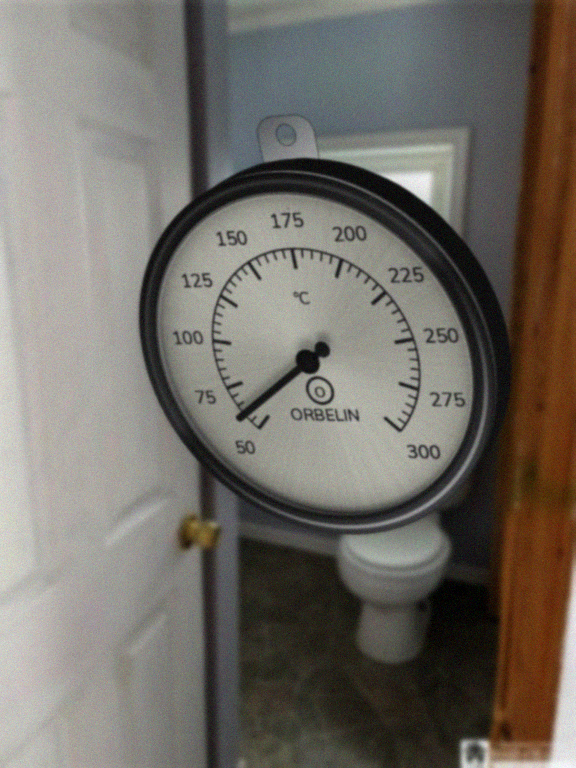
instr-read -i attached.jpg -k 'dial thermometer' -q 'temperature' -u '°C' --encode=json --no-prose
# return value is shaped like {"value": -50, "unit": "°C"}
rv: {"value": 60, "unit": "°C"}
